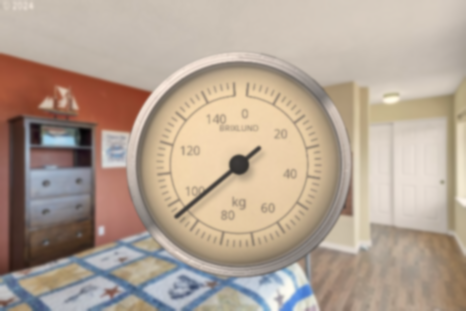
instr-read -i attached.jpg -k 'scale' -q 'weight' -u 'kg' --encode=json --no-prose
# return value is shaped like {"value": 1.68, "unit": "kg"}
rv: {"value": 96, "unit": "kg"}
